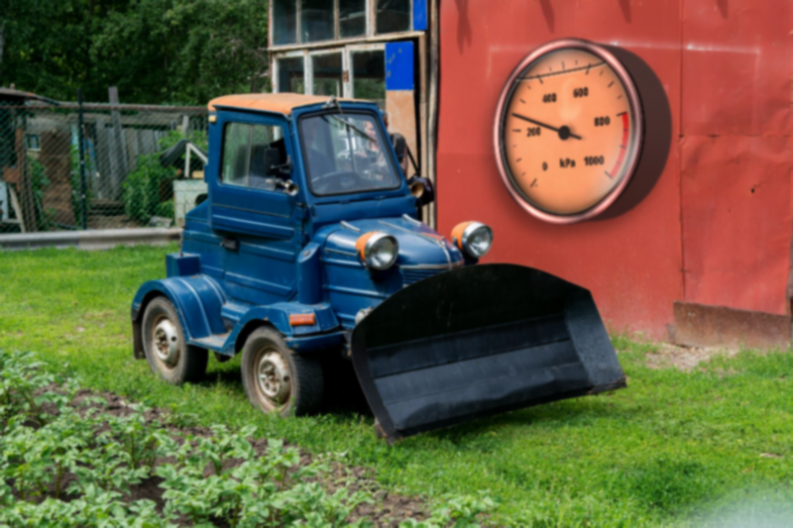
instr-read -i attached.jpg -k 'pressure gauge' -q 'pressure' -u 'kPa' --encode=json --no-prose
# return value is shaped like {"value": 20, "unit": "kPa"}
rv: {"value": 250, "unit": "kPa"}
